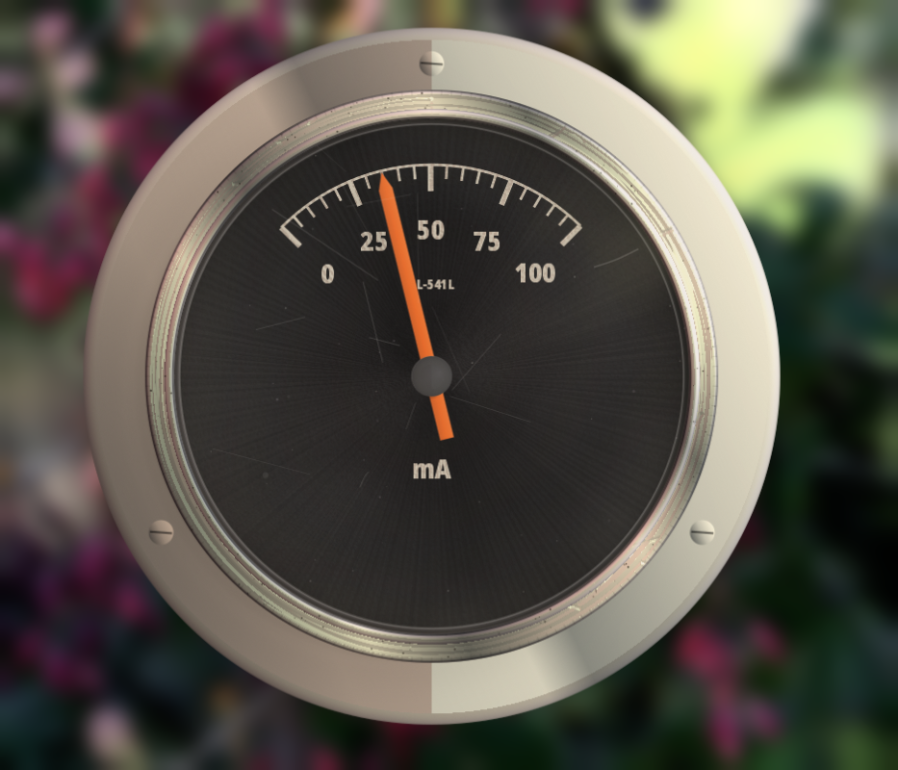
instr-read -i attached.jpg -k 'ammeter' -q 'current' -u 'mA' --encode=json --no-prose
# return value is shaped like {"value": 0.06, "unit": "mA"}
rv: {"value": 35, "unit": "mA"}
